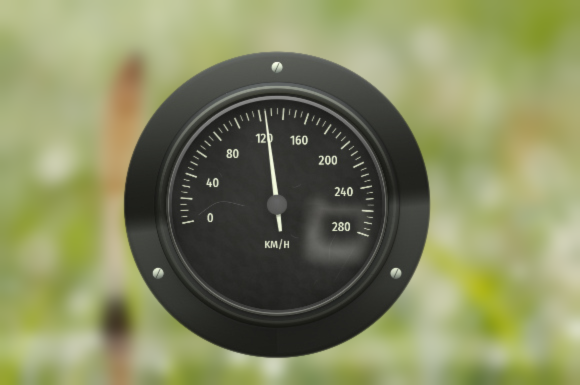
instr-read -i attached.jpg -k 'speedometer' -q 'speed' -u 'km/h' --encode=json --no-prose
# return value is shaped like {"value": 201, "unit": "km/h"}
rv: {"value": 125, "unit": "km/h"}
